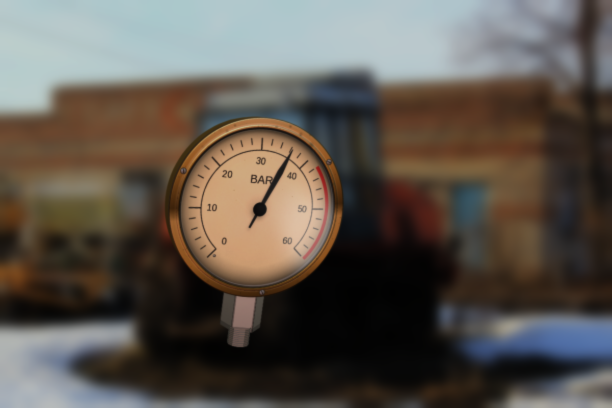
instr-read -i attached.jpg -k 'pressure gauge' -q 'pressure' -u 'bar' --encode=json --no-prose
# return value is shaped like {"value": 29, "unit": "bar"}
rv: {"value": 36, "unit": "bar"}
